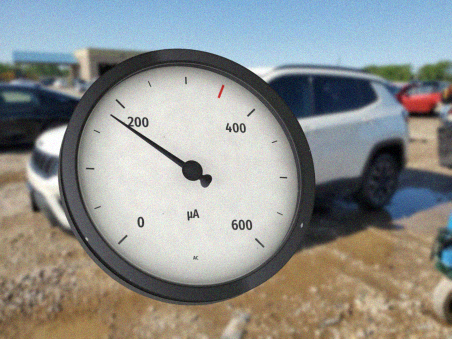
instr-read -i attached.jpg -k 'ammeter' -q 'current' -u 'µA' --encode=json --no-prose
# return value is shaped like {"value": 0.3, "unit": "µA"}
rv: {"value": 175, "unit": "µA"}
